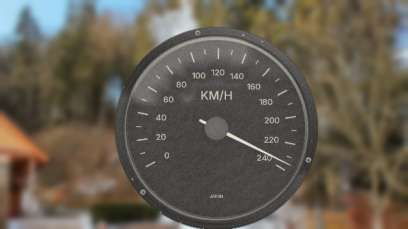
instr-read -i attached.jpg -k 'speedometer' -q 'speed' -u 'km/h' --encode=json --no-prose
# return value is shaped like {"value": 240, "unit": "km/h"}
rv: {"value": 235, "unit": "km/h"}
